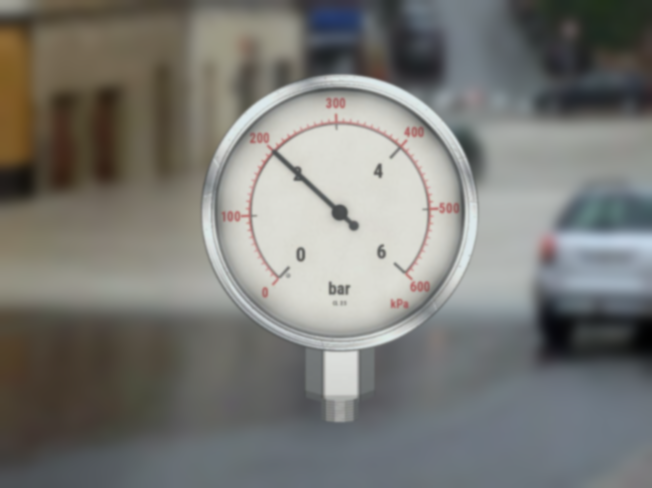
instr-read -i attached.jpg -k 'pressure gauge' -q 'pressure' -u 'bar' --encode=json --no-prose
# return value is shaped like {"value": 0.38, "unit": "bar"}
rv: {"value": 2, "unit": "bar"}
